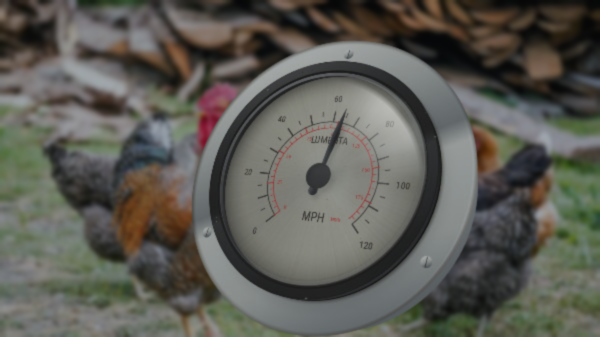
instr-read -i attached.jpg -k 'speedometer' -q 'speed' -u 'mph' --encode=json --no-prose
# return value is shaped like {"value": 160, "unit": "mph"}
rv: {"value": 65, "unit": "mph"}
